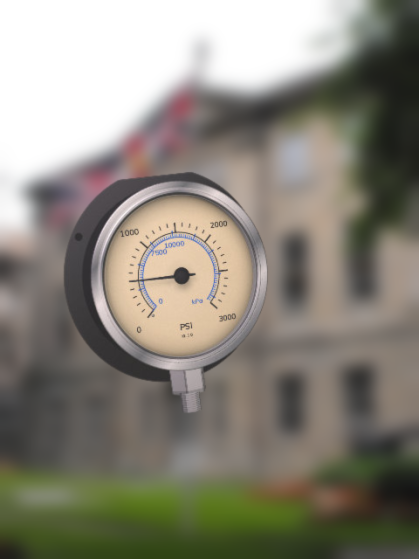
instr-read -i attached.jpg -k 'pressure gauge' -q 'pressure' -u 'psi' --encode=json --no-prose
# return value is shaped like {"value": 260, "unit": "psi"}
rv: {"value": 500, "unit": "psi"}
